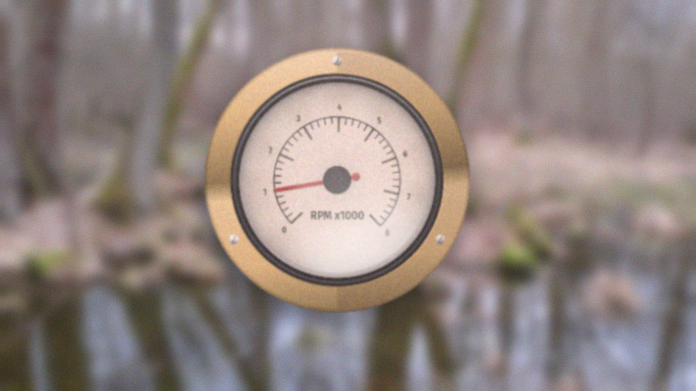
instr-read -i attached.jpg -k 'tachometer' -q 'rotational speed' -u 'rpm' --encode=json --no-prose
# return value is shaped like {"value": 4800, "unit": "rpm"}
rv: {"value": 1000, "unit": "rpm"}
